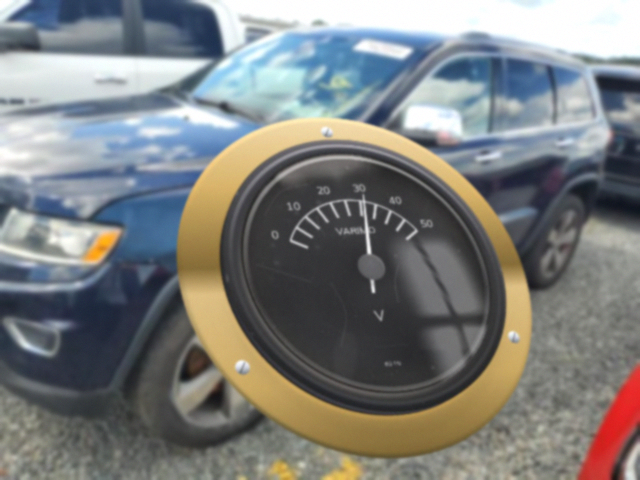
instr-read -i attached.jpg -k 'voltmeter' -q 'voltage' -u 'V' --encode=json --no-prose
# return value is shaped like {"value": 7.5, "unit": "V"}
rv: {"value": 30, "unit": "V"}
